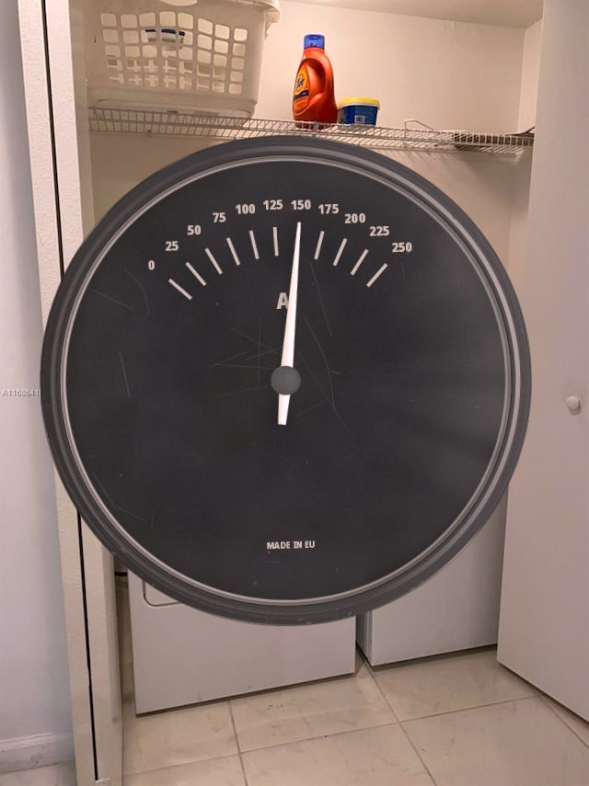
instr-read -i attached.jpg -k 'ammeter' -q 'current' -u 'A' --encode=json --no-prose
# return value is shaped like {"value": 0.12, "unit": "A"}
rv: {"value": 150, "unit": "A"}
